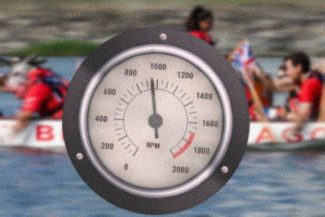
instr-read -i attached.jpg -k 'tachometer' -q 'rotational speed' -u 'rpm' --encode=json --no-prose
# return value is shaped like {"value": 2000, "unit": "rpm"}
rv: {"value": 950, "unit": "rpm"}
